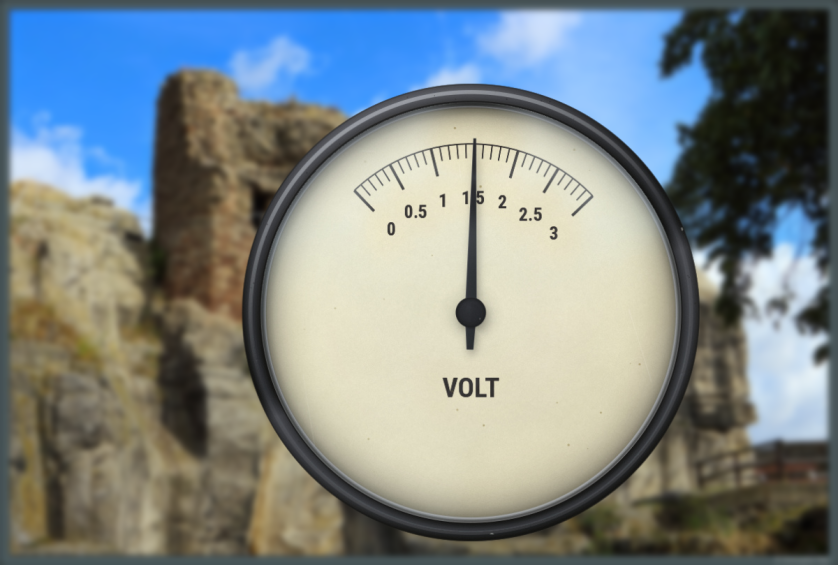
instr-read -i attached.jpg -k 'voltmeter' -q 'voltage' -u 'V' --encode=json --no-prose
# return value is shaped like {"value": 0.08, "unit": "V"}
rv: {"value": 1.5, "unit": "V"}
